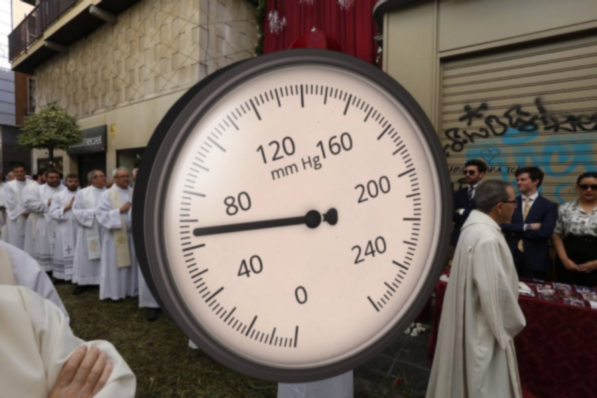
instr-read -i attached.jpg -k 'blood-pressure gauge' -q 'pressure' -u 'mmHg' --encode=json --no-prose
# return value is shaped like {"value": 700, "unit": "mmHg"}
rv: {"value": 66, "unit": "mmHg"}
